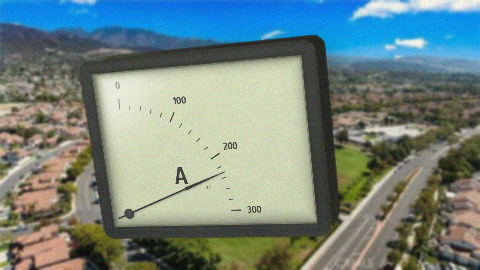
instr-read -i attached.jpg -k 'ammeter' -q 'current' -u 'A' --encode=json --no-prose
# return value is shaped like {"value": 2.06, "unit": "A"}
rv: {"value": 230, "unit": "A"}
